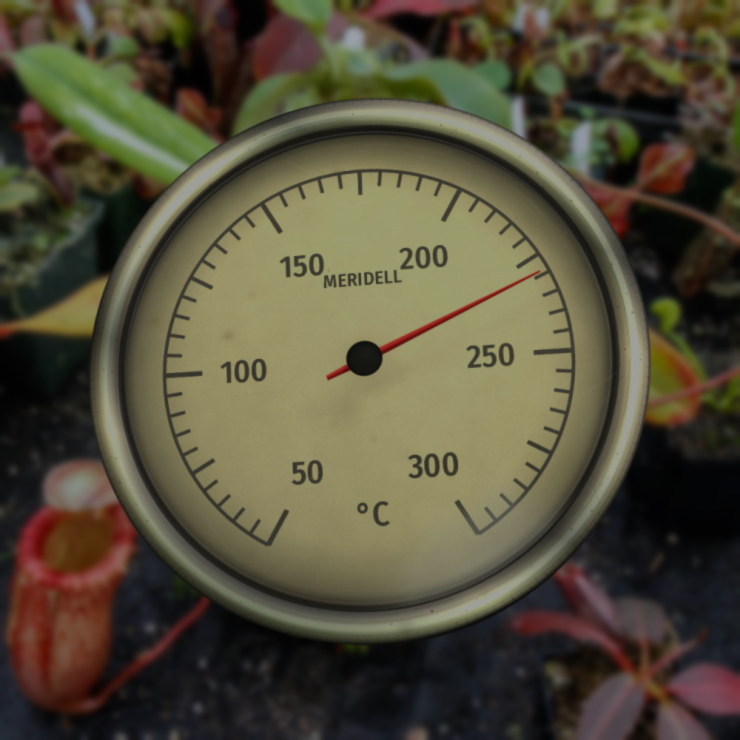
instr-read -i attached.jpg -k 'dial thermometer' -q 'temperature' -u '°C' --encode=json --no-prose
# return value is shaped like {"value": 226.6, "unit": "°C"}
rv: {"value": 230, "unit": "°C"}
